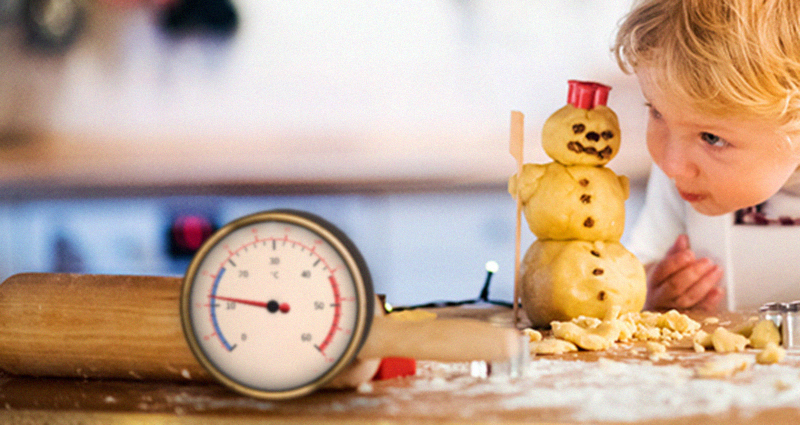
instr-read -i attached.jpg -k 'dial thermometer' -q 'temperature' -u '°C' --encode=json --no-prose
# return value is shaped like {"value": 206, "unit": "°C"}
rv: {"value": 12, "unit": "°C"}
